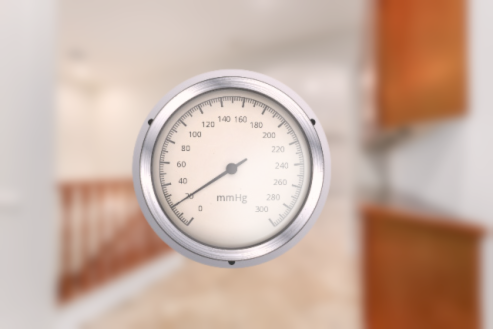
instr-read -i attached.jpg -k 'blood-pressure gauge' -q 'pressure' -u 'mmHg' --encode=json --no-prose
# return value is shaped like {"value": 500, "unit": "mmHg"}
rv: {"value": 20, "unit": "mmHg"}
